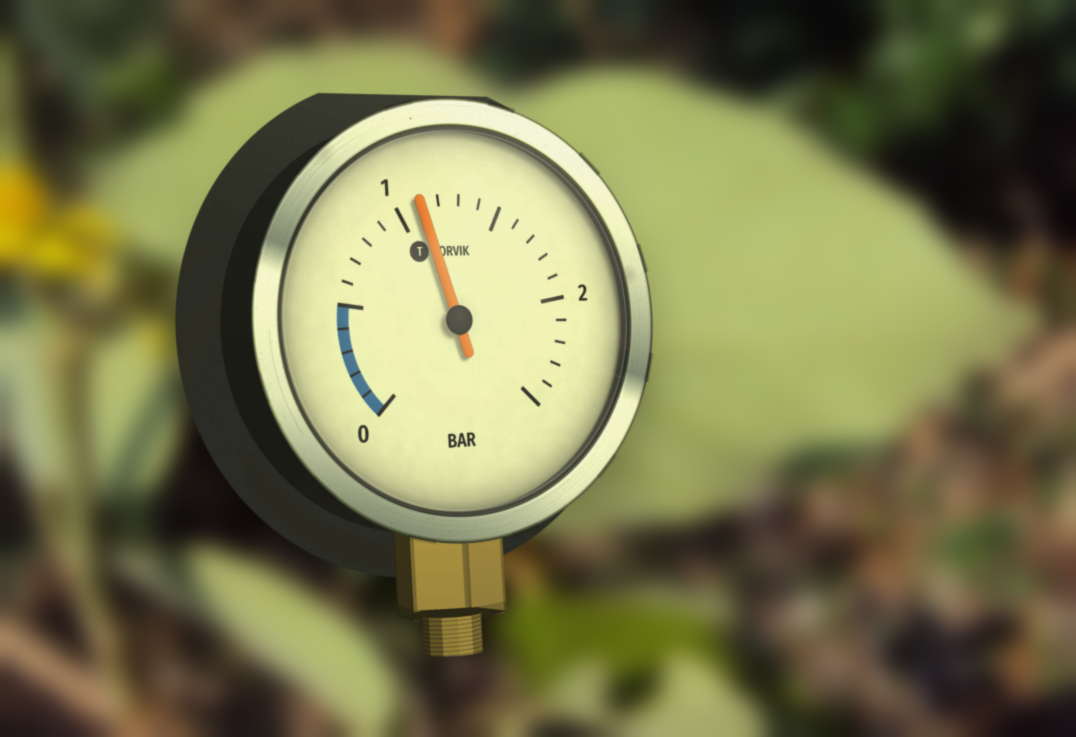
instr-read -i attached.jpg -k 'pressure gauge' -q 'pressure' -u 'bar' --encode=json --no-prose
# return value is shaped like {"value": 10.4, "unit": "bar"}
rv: {"value": 1.1, "unit": "bar"}
